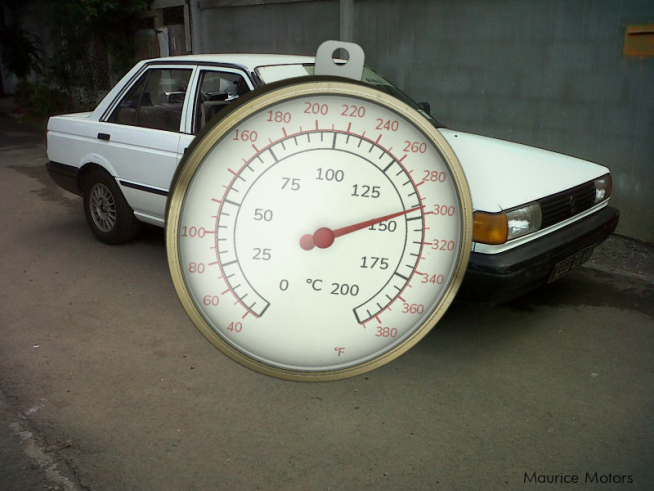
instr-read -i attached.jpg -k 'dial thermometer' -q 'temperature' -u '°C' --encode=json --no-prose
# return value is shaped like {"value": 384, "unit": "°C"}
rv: {"value": 145, "unit": "°C"}
